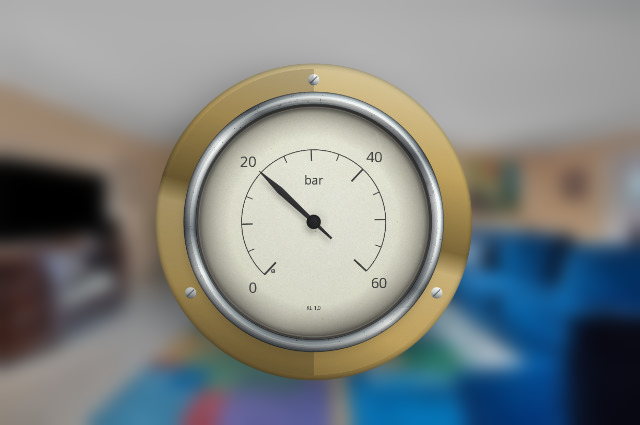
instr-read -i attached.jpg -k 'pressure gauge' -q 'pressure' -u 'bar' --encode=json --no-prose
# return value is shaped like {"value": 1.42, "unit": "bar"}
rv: {"value": 20, "unit": "bar"}
